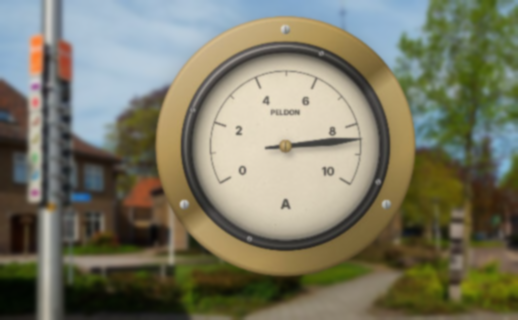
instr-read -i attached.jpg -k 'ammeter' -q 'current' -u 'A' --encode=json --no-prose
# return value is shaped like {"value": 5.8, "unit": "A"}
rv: {"value": 8.5, "unit": "A"}
